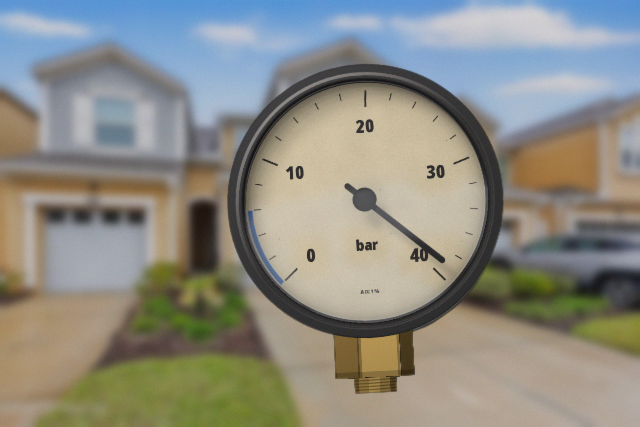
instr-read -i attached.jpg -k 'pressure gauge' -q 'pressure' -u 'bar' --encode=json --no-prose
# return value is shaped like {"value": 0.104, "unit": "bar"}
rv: {"value": 39, "unit": "bar"}
